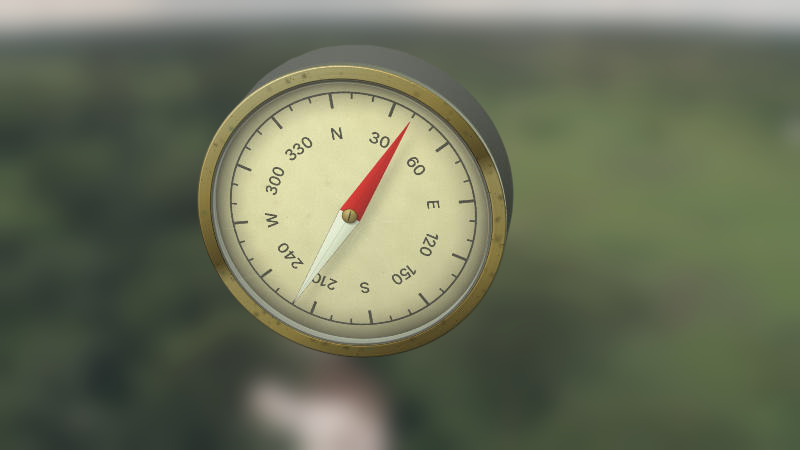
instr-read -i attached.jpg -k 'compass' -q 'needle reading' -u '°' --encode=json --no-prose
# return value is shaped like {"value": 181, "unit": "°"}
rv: {"value": 40, "unit": "°"}
